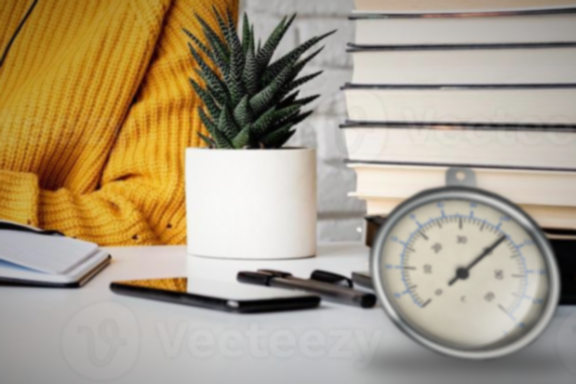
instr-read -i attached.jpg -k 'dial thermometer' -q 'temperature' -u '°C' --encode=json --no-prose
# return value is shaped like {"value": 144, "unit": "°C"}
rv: {"value": 40, "unit": "°C"}
